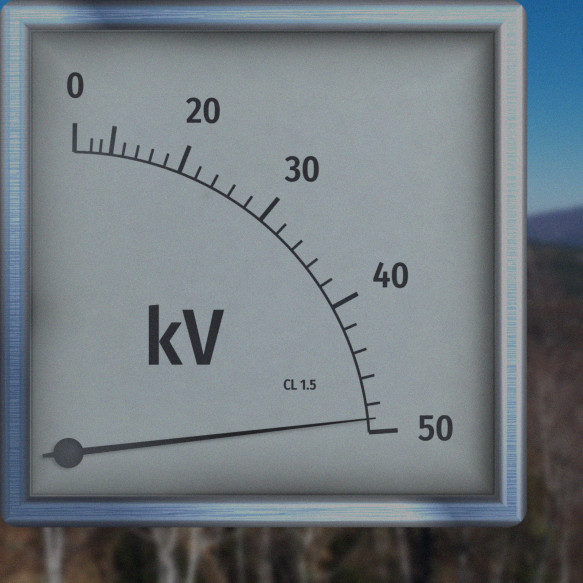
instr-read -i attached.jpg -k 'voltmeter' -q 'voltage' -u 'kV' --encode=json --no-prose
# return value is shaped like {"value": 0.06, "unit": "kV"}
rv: {"value": 49, "unit": "kV"}
